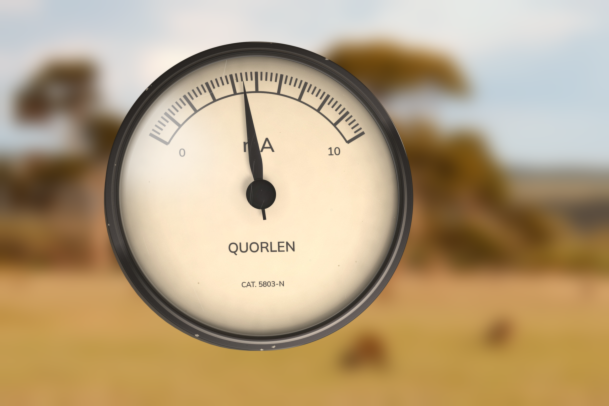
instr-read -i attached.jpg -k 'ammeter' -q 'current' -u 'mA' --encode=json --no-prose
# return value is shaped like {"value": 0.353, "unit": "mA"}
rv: {"value": 4.4, "unit": "mA"}
